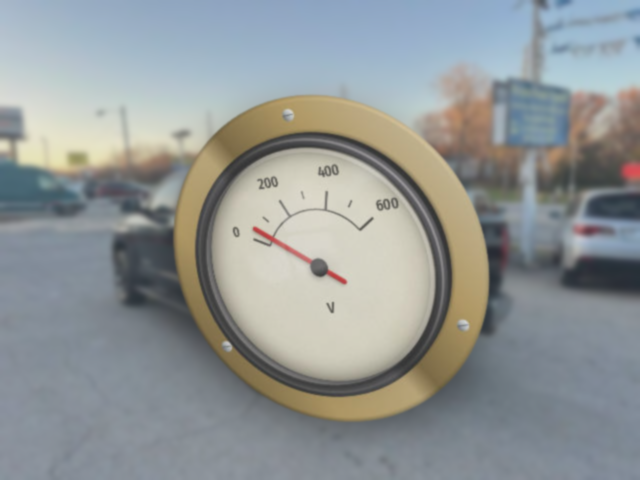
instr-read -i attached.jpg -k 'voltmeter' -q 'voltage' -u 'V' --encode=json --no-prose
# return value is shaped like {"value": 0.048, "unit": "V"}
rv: {"value": 50, "unit": "V"}
